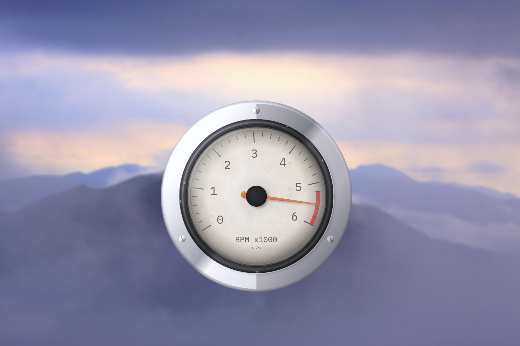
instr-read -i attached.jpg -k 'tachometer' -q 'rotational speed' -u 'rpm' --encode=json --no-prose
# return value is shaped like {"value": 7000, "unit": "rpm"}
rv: {"value": 5500, "unit": "rpm"}
